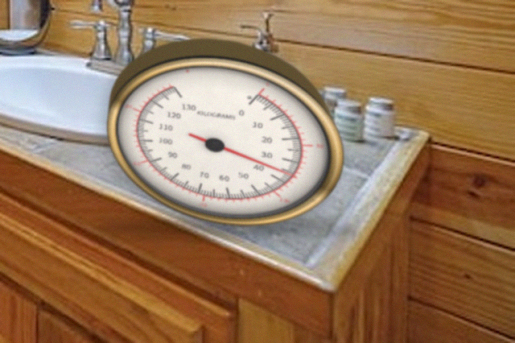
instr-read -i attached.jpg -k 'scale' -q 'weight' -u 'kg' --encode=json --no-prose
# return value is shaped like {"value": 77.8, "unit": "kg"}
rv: {"value": 35, "unit": "kg"}
